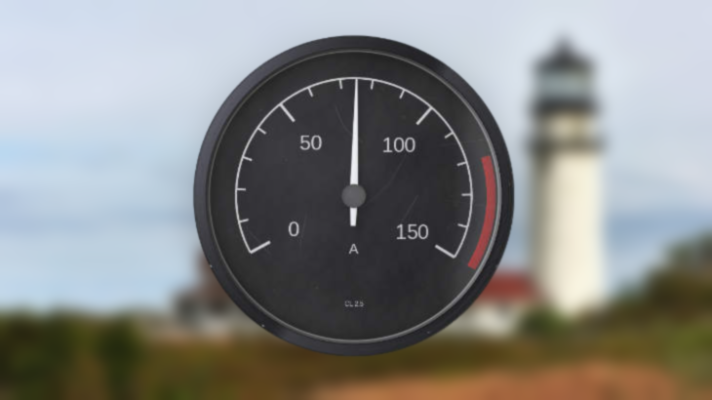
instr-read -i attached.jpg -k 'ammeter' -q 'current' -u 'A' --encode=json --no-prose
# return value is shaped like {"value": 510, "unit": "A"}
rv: {"value": 75, "unit": "A"}
